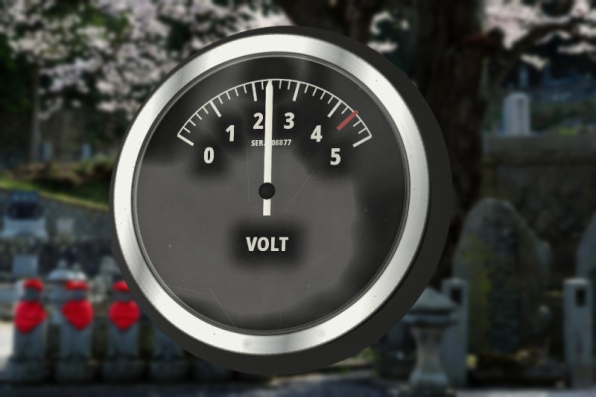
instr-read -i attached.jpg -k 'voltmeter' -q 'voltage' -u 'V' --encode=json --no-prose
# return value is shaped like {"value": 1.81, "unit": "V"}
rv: {"value": 2.4, "unit": "V"}
